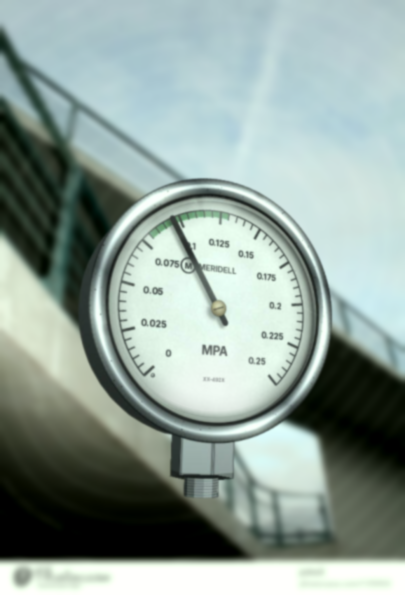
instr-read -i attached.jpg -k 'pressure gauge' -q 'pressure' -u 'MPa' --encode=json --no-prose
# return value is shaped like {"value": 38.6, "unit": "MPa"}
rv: {"value": 0.095, "unit": "MPa"}
